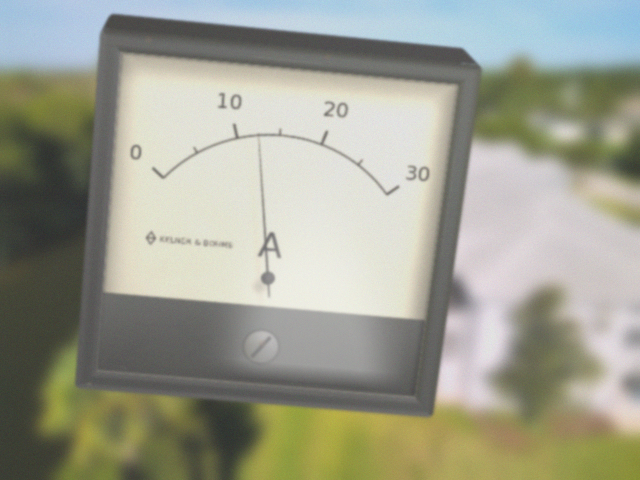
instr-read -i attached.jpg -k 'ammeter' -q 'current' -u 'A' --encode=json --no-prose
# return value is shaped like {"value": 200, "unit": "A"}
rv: {"value": 12.5, "unit": "A"}
